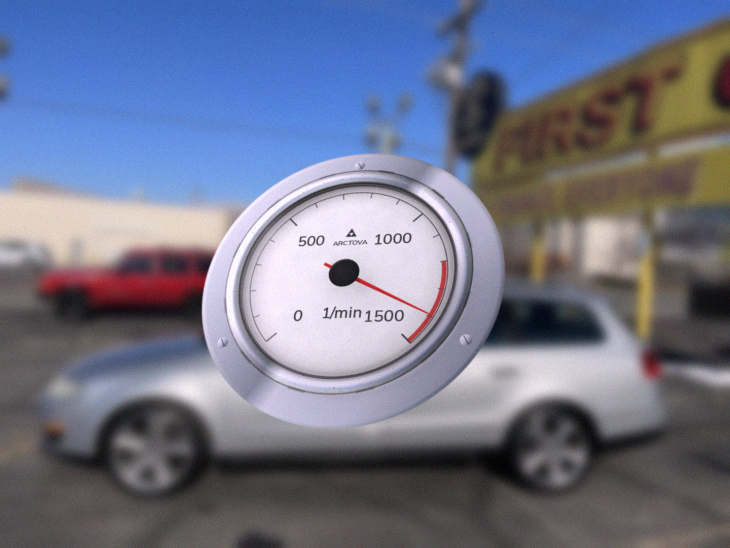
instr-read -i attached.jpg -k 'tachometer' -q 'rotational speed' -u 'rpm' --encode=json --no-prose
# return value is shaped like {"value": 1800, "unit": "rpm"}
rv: {"value": 1400, "unit": "rpm"}
